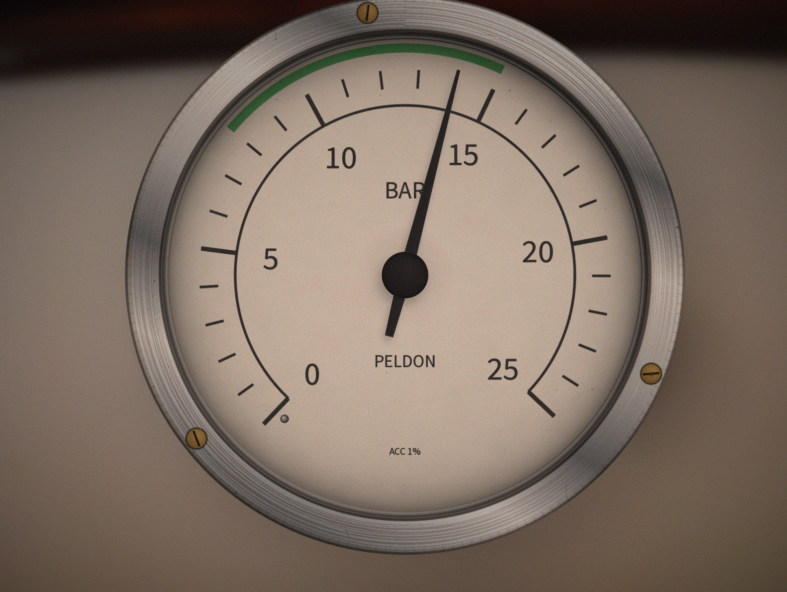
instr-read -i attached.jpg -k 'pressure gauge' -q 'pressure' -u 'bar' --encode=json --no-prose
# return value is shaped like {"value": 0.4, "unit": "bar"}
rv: {"value": 14, "unit": "bar"}
